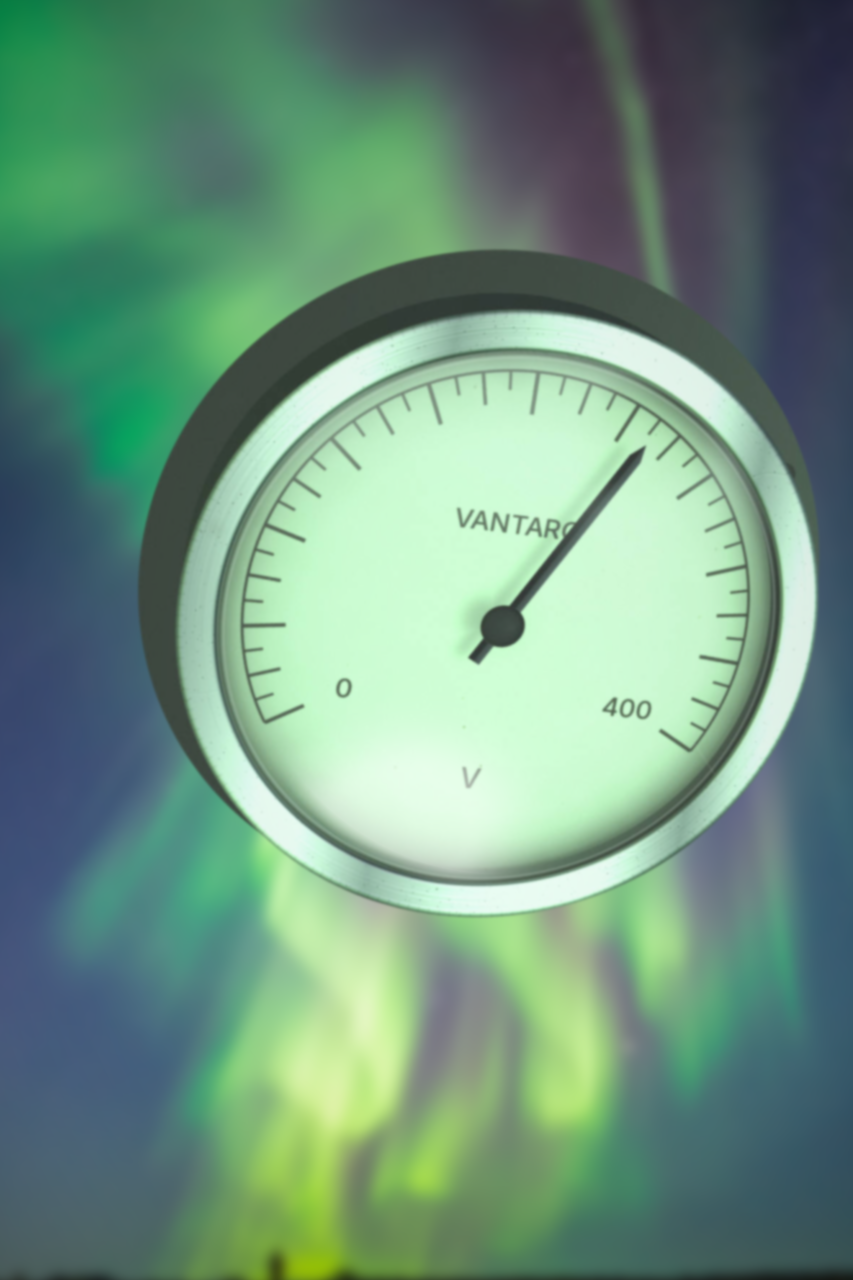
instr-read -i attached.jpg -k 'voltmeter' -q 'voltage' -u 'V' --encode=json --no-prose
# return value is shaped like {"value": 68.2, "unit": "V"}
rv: {"value": 250, "unit": "V"}
